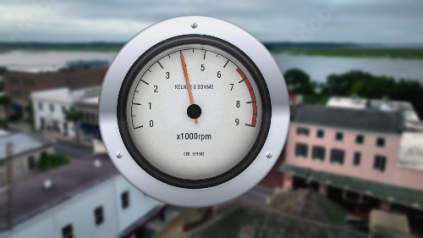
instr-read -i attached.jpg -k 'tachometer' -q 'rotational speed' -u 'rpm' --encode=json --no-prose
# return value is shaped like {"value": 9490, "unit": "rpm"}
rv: {"value": 4000, "unit": "rpm"}
